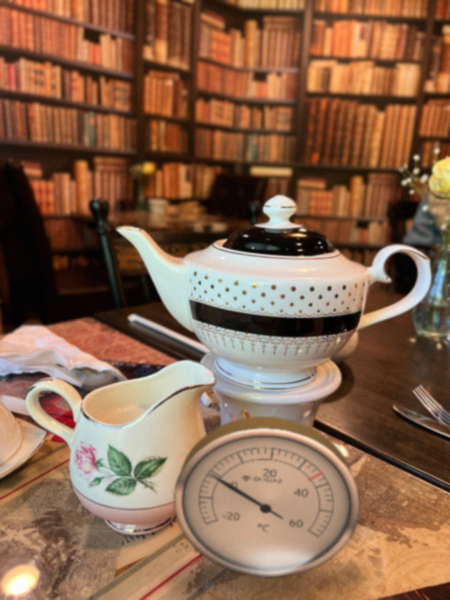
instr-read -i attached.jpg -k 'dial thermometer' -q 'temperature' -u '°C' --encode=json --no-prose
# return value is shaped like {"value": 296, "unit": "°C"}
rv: {"value": 0, "unit": "°C"}
